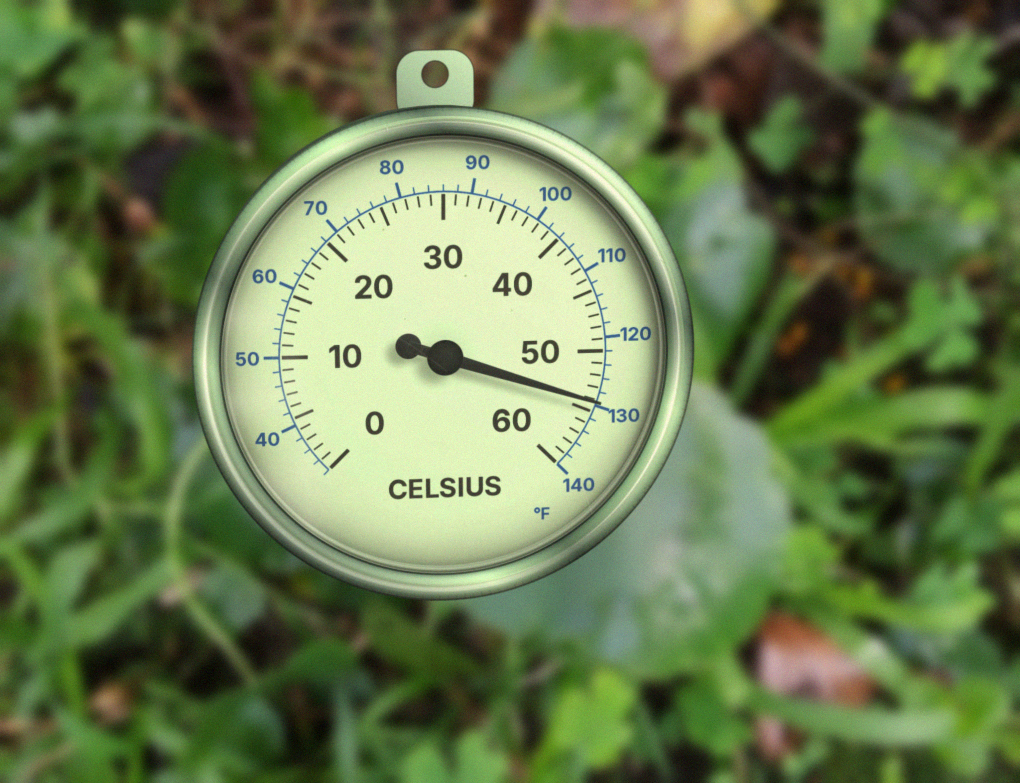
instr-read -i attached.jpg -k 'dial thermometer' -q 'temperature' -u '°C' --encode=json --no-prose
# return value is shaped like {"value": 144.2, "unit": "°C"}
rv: {"value": 54, "unit": "°C"}
